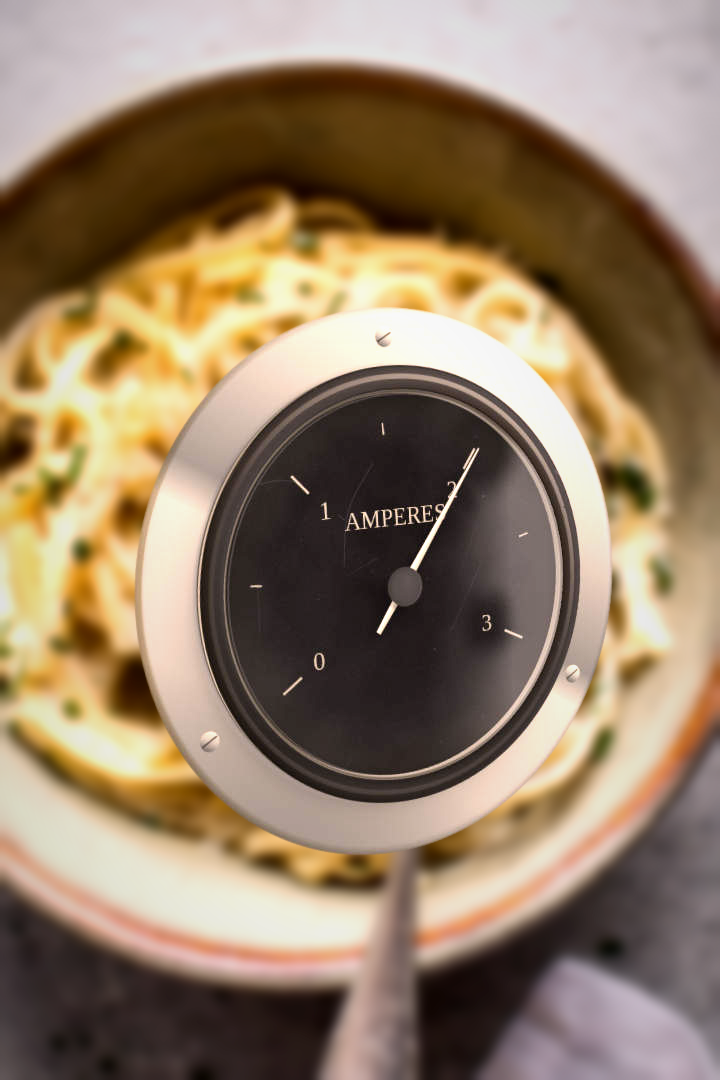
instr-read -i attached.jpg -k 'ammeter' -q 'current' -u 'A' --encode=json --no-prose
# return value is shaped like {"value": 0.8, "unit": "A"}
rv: {"value": 2, "unit": "A"}
